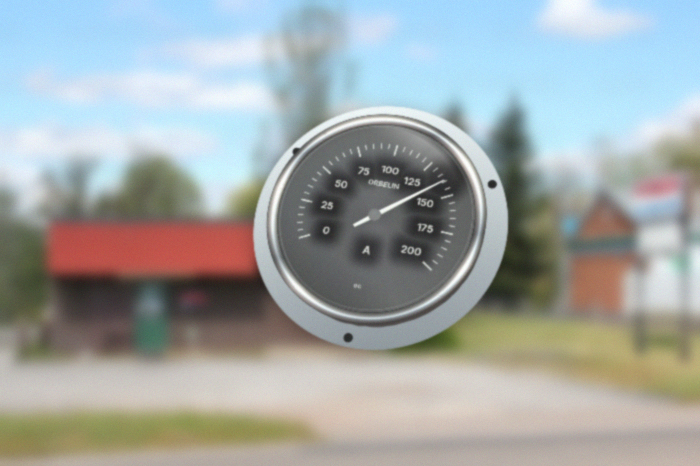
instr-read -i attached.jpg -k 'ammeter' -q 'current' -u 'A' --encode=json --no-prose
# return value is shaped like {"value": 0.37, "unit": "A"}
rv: {"value": 140, "unit": "A"}
